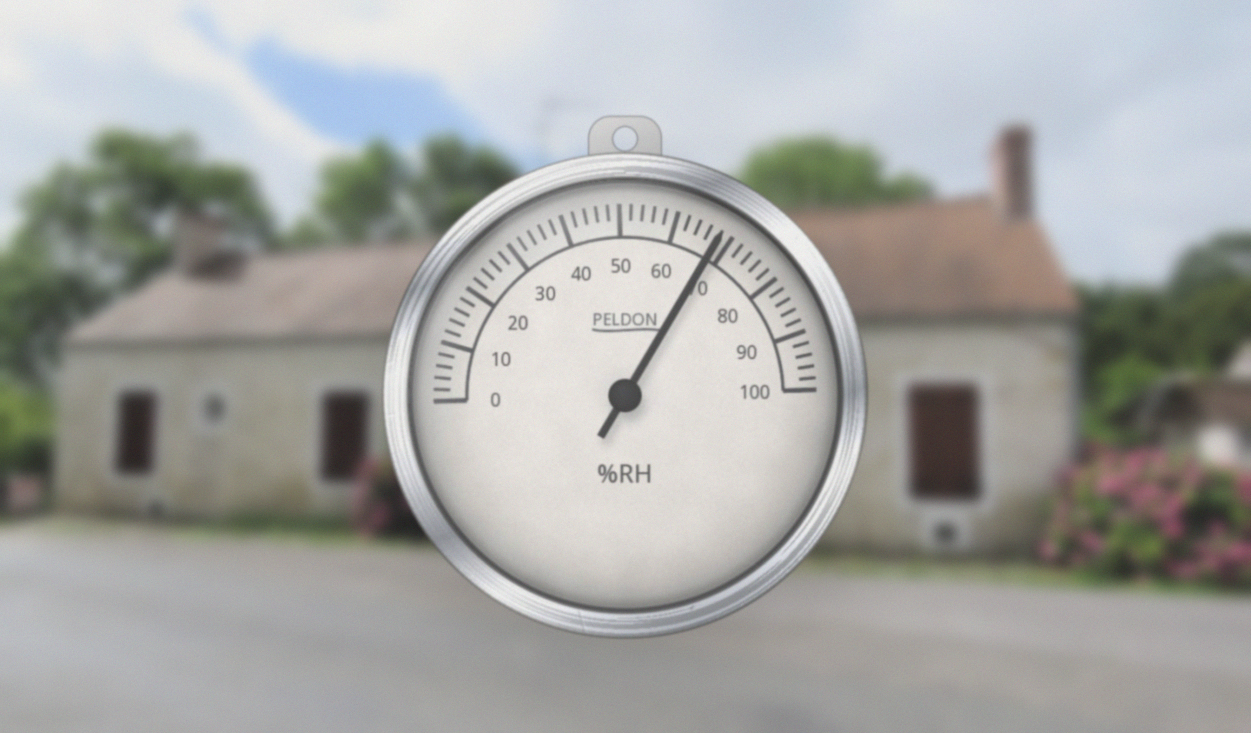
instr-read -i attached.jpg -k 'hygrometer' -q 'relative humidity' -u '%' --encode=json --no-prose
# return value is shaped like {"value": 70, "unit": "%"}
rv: {"value": 68, "unit": "%"}
